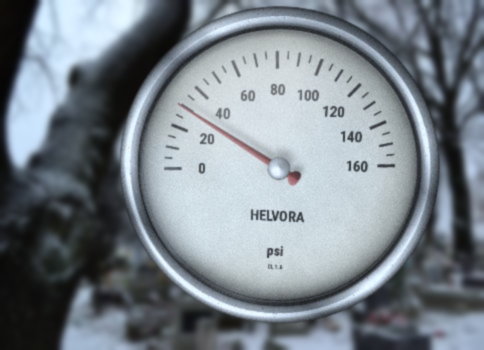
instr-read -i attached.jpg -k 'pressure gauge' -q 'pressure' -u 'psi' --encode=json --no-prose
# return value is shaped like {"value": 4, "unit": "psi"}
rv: {"value": 30, "unit": "psi"}
